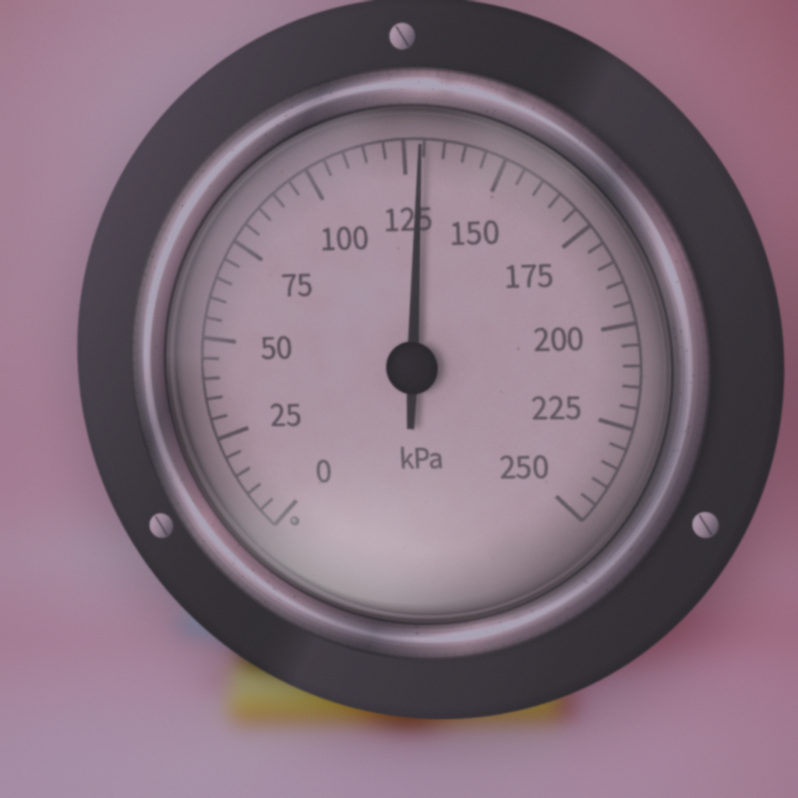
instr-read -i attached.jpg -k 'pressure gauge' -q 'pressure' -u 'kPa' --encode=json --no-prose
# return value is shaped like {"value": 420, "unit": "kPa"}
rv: {"value": 130, "unit": "kPa"}
